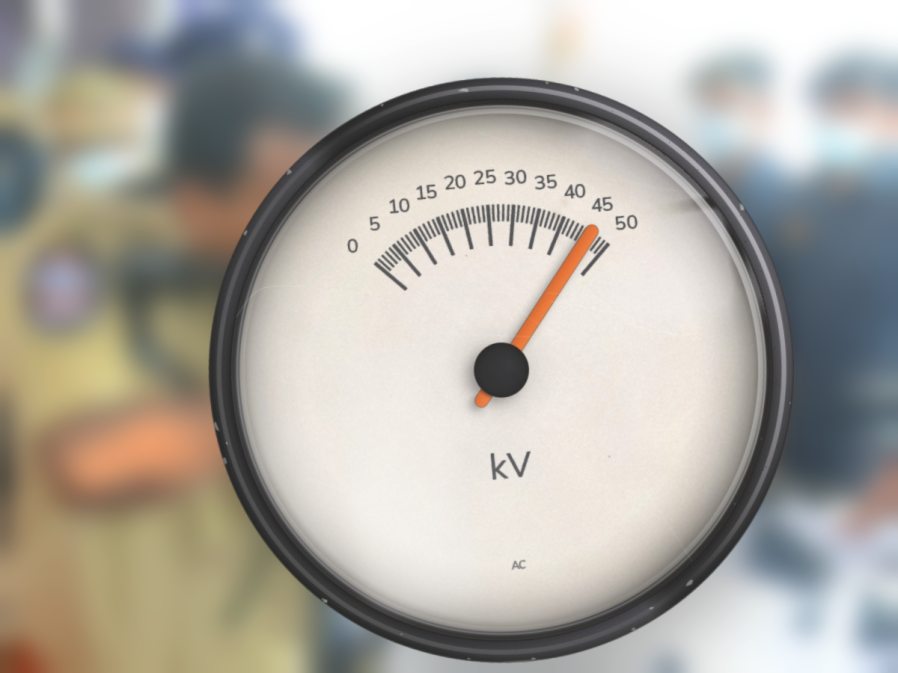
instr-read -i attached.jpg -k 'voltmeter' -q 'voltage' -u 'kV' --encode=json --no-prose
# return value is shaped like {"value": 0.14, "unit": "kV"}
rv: {"value": 46, "unit": "kV"}
